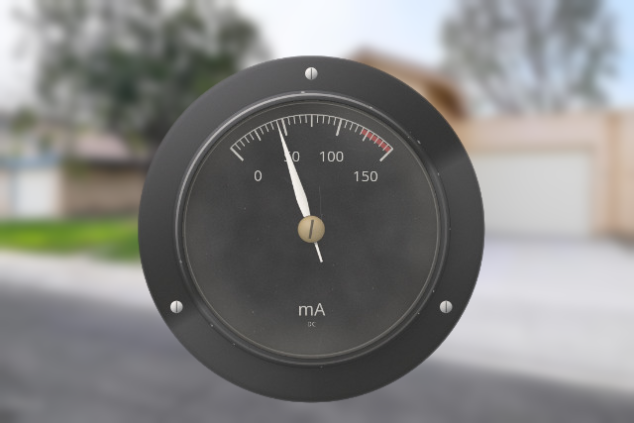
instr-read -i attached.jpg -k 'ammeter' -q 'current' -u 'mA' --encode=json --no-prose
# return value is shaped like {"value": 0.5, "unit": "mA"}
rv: {"value": 45, "unit": "mA"}
